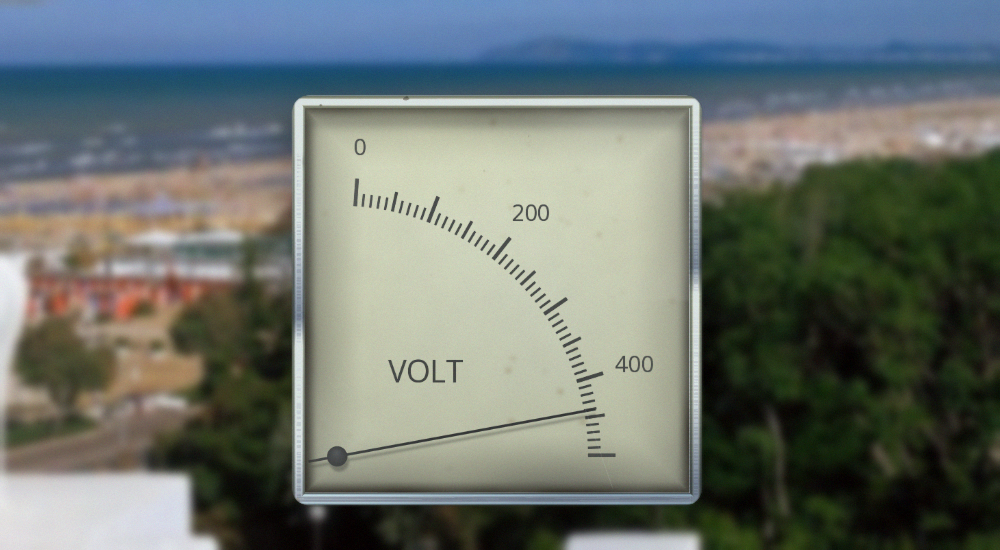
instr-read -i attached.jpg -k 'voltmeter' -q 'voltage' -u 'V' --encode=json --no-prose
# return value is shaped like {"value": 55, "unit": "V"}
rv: {"value": 440, "unit": "V"}
